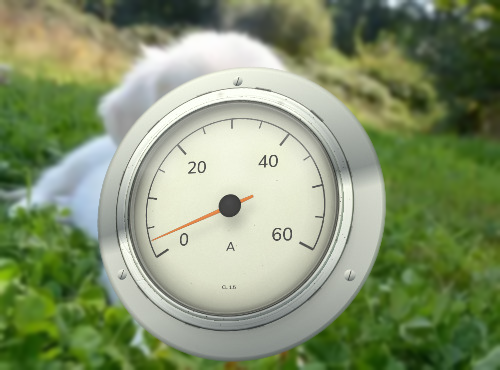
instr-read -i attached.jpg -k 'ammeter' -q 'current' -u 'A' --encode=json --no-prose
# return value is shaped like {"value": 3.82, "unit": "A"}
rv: {"value": 2.5, "unit": "A"}
